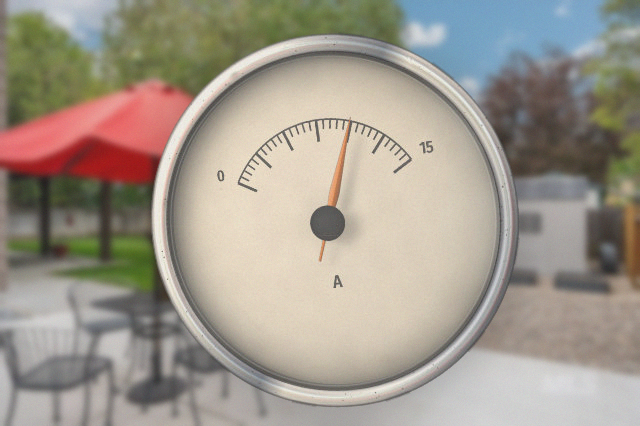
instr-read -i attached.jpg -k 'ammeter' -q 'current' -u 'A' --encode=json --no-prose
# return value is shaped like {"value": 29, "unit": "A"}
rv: {"value": 10, "unit": "A"}
